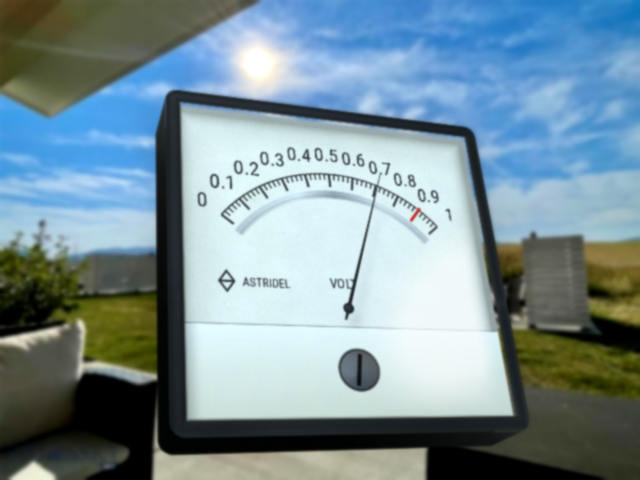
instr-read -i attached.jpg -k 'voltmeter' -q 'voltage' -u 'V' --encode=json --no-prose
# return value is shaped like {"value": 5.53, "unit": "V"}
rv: {"value": 0.7, "unit": "V"}
